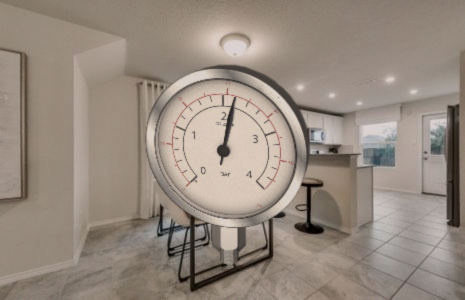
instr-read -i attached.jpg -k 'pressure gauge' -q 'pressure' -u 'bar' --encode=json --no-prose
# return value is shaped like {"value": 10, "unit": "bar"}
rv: {"value": 2.2, "unit": "bar"}
